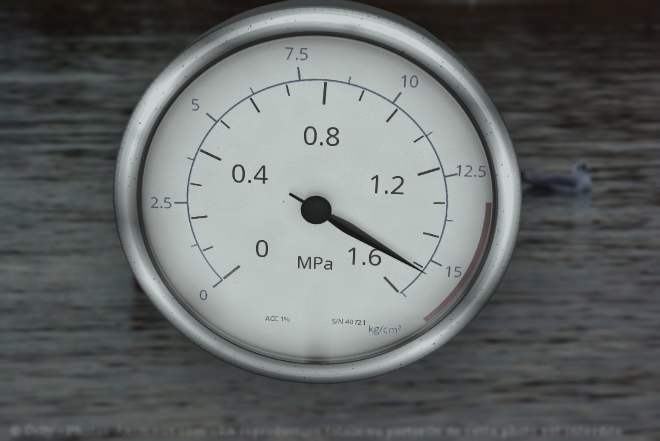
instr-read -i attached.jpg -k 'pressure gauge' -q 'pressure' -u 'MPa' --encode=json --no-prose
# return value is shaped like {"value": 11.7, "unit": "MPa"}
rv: {"value": 1.5, "unit": "MPa"}
